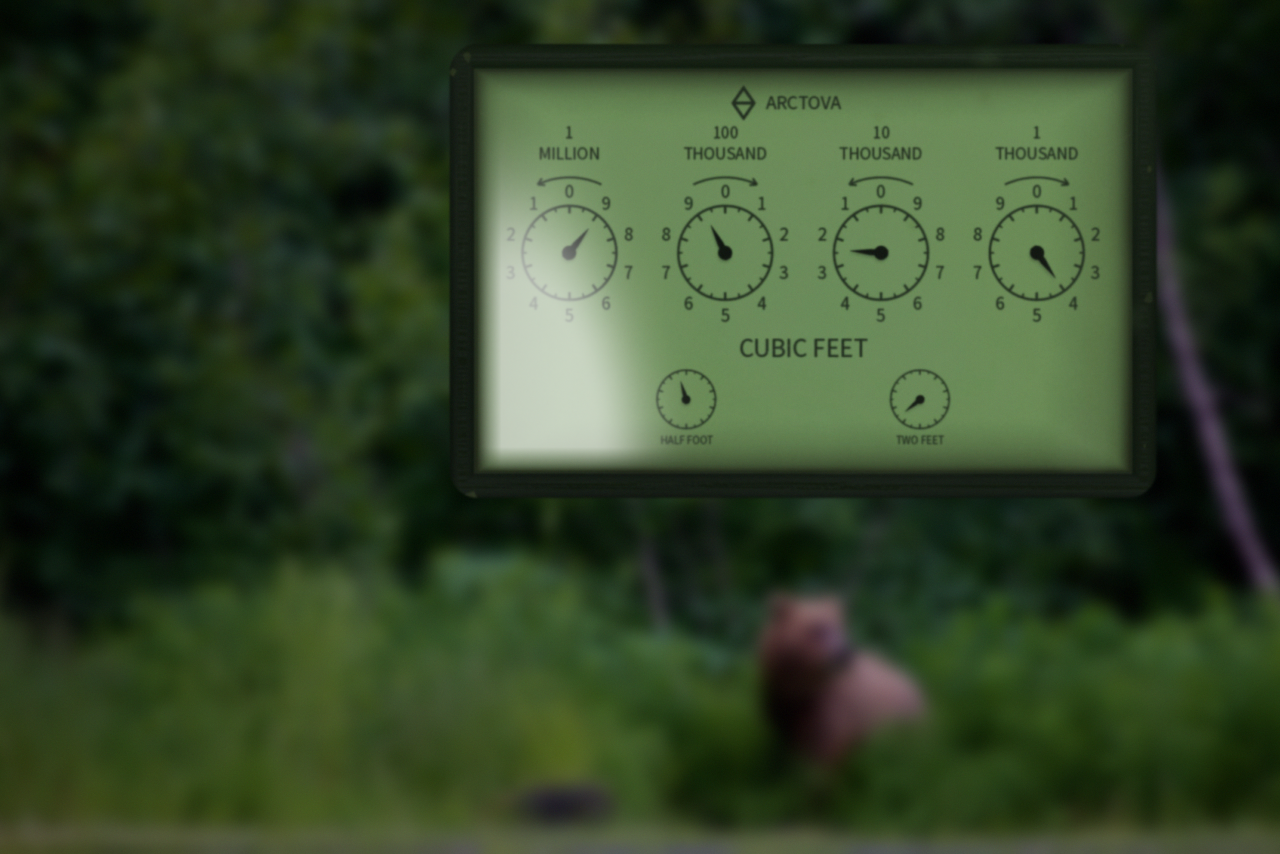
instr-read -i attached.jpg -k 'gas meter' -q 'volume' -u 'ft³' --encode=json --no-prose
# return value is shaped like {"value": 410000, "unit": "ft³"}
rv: {"value": 892400, "unit": "ft³"}
